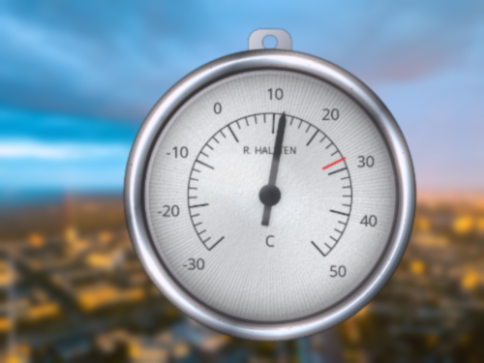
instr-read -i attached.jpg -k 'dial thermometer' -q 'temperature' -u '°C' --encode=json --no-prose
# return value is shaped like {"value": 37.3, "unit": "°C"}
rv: {"value": 12, "unit": "°C"}
